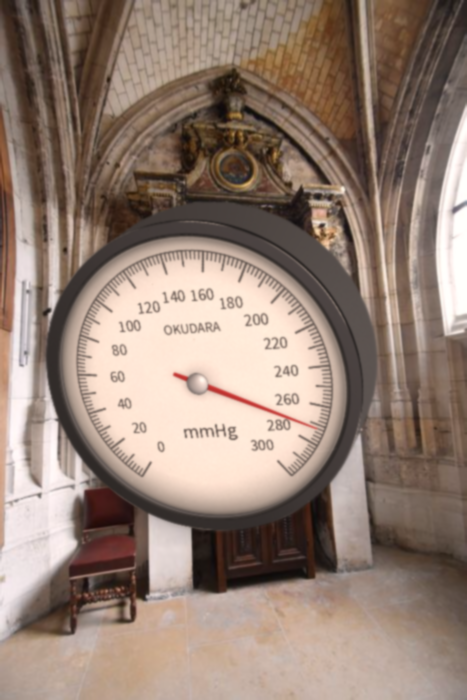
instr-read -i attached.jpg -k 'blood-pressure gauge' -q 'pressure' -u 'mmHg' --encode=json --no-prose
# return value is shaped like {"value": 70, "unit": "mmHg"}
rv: {"value": 270, "unit": "mmHg"}
